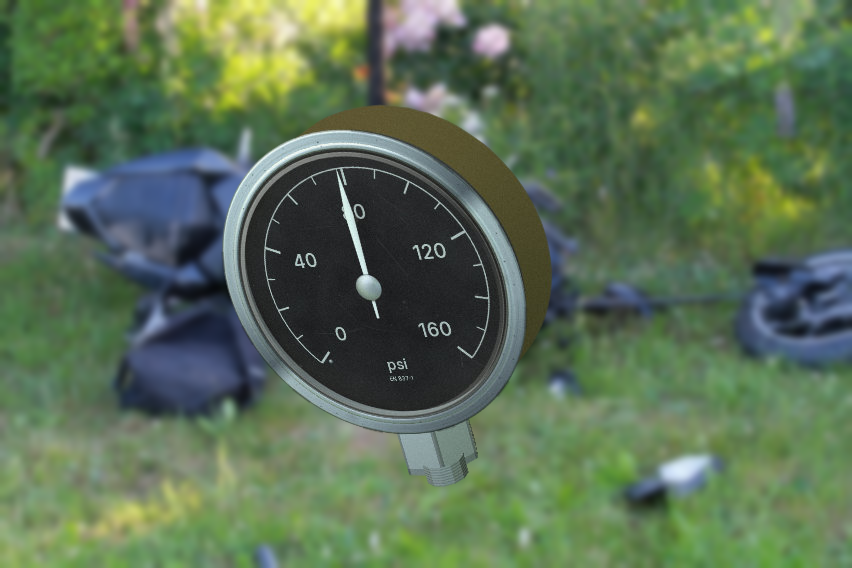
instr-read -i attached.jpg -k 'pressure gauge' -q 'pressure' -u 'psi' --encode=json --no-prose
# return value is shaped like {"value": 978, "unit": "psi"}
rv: {"value": 80, "unit": "psi"}
